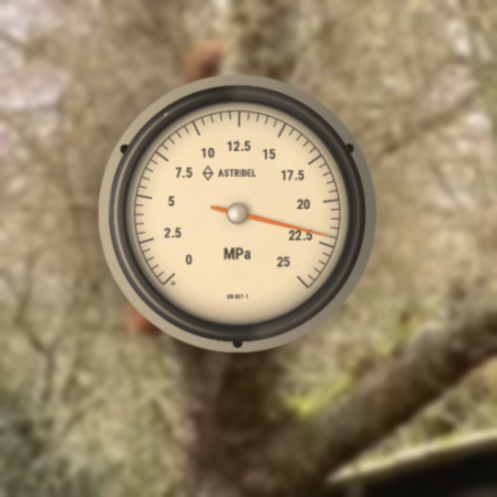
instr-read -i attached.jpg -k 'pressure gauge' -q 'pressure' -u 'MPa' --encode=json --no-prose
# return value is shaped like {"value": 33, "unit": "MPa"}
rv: {"value": 22, "unit": "MPa"}
